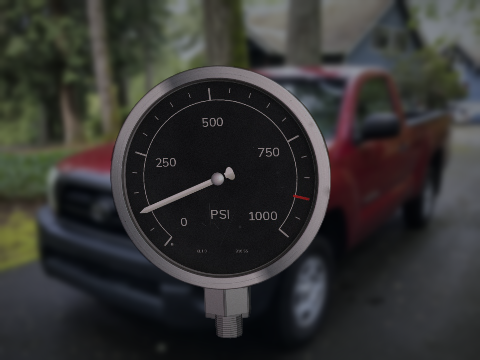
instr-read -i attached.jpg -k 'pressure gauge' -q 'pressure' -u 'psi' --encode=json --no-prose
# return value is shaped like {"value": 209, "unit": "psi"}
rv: {"value": 100, "unit": "psi"}
